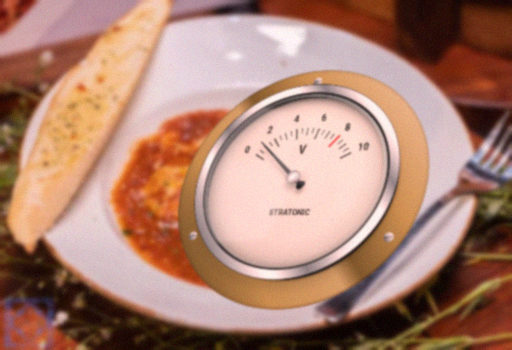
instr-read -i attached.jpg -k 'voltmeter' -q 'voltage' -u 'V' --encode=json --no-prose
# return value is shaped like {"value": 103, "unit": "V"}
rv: {"value": 1, "unit": "V"}
